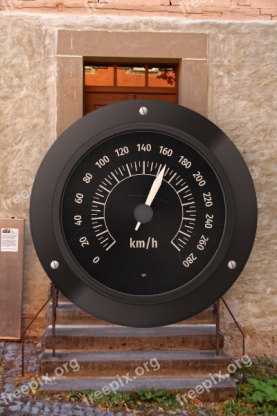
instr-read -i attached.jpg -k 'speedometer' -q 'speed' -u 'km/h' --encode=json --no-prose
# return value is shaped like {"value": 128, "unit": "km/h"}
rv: {"value": 165, "unit": "km/h"}
